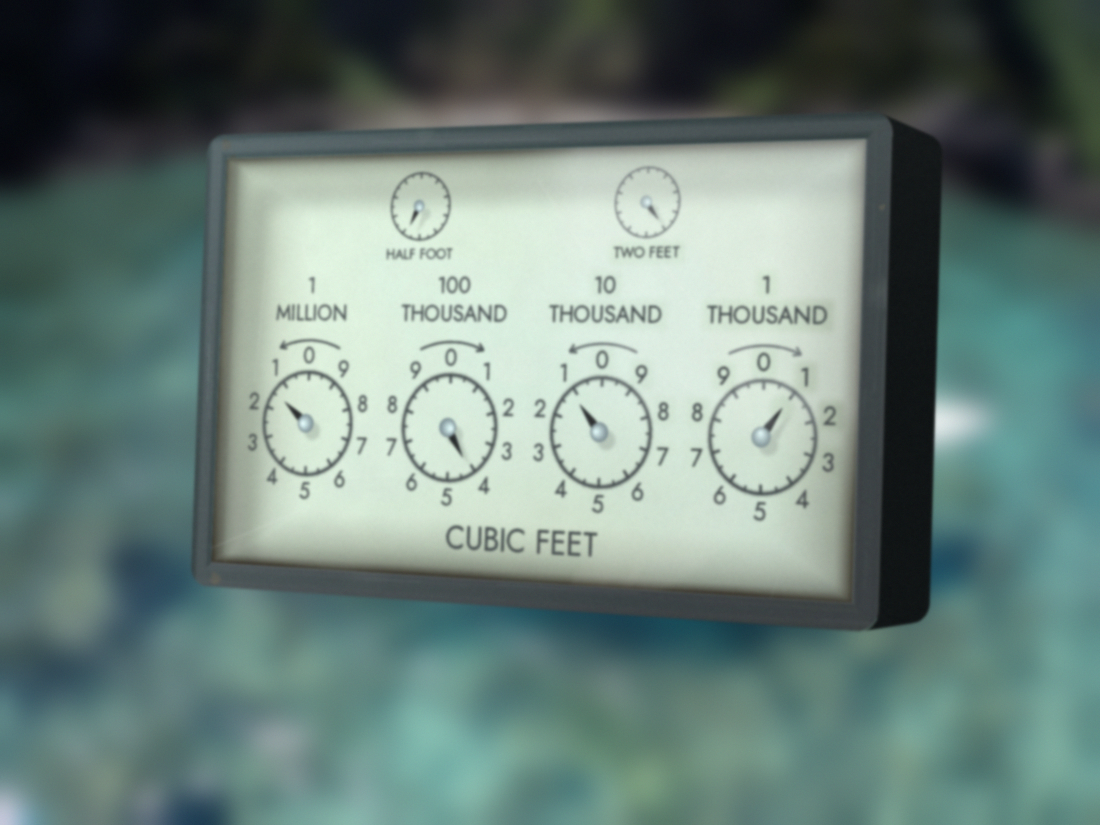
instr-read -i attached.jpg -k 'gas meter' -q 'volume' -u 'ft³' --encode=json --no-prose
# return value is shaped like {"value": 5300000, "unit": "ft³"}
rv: {"value": 141100, "unit": "ft³"}
